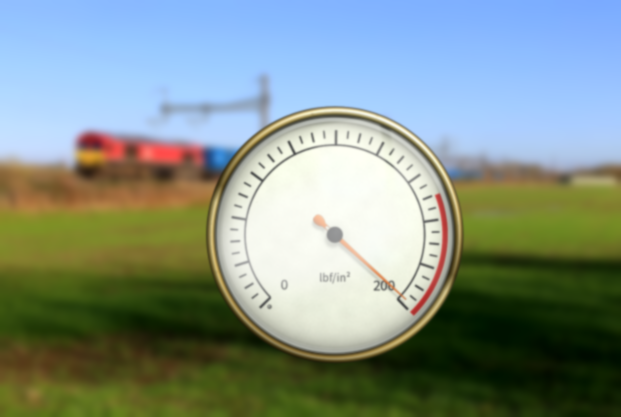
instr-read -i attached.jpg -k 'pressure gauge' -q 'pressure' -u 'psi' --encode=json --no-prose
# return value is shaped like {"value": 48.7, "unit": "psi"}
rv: {"value": 197.5, "unit": "psi"}
